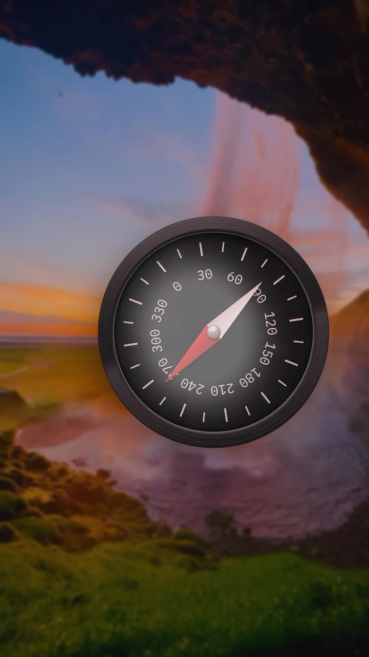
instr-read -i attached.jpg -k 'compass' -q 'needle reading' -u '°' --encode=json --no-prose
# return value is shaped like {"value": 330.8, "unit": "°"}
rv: {"value": 262.5, "unit": "°"}
